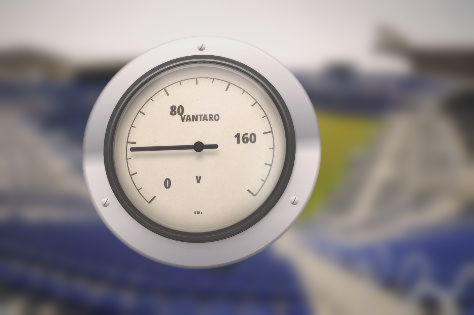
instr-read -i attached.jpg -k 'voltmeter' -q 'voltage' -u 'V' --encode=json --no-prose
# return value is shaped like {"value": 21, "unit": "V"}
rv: {"value": 35, "unit": "V"}
